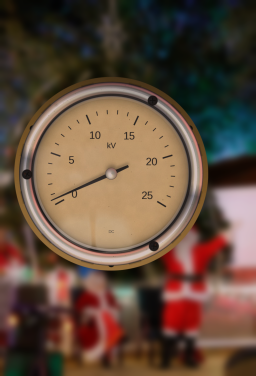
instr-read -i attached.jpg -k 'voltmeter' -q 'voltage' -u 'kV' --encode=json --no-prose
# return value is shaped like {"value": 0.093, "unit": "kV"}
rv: {"value": 0.5, "unit": "kV"}
